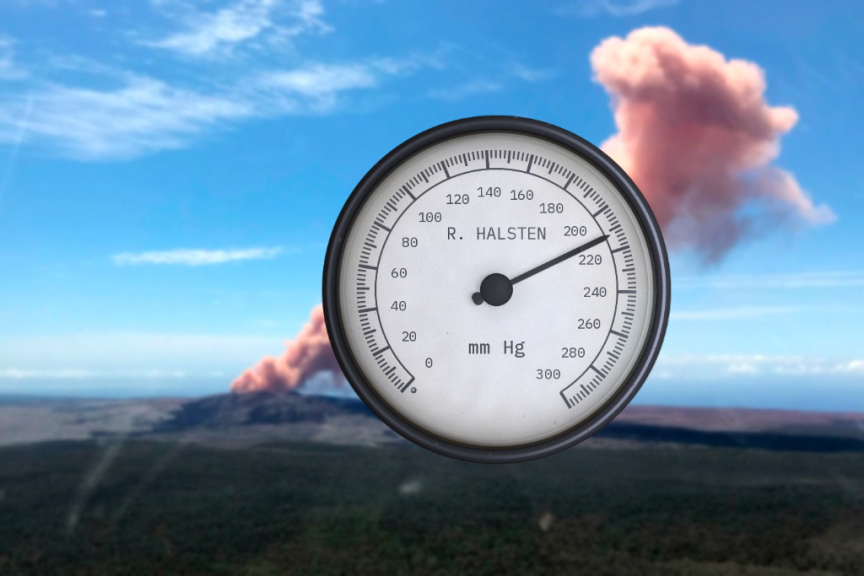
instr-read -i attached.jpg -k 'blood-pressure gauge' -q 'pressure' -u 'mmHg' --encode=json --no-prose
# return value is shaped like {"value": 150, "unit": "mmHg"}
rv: {"value": 212, "unit": "mmHg"}
